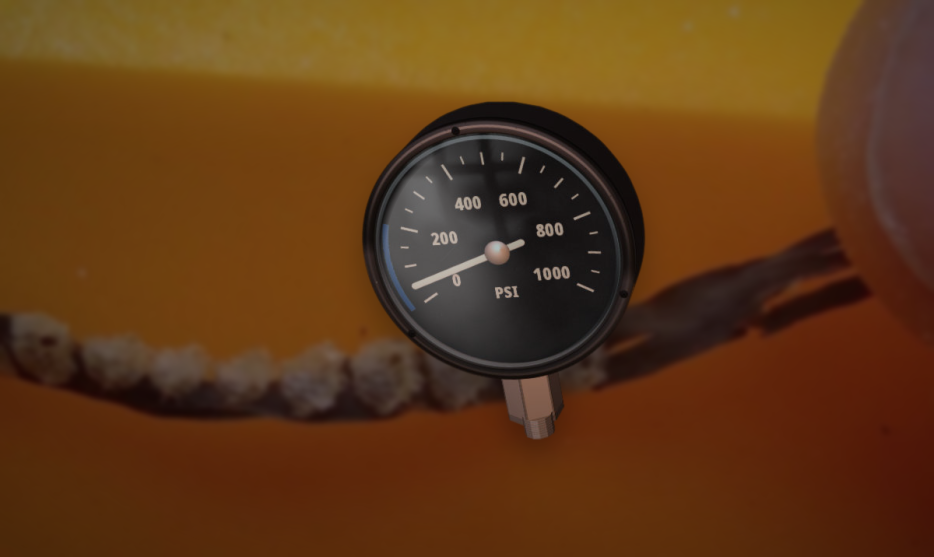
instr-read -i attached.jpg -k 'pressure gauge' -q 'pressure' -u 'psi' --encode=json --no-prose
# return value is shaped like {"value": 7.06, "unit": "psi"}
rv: {"value": 50, "unit": "psi"}
